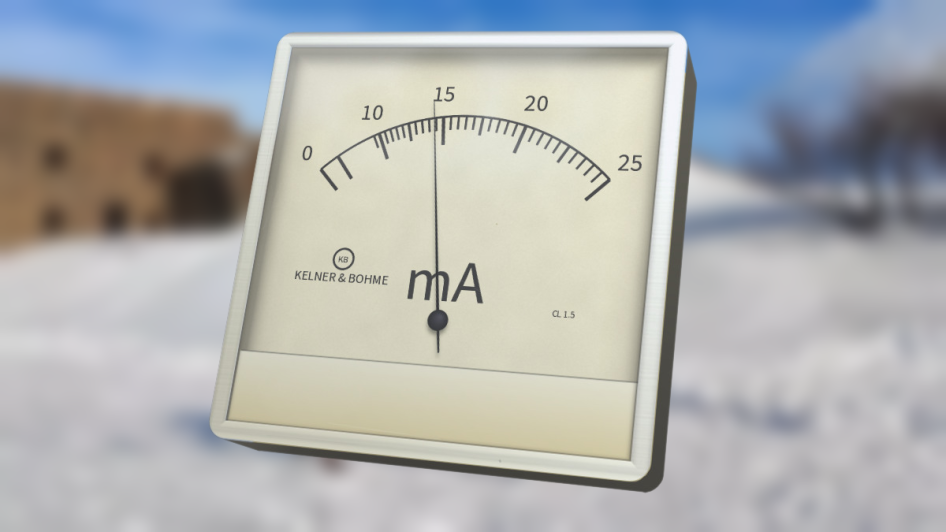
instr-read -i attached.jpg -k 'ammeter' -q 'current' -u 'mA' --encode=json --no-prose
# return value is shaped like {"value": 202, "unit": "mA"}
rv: {"value": 14.5, "unit": "mA"}
